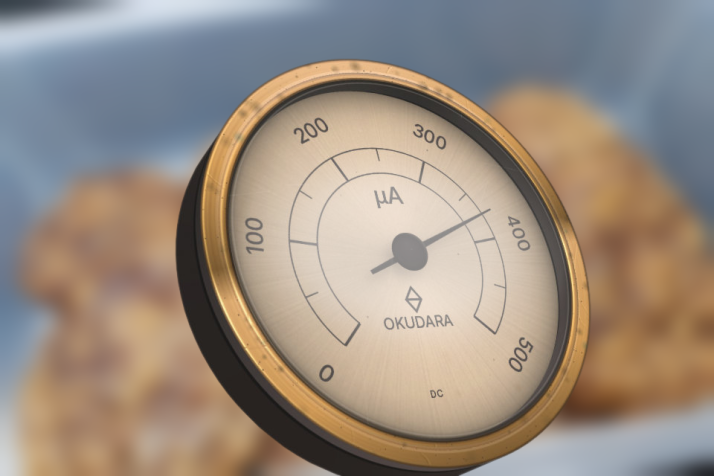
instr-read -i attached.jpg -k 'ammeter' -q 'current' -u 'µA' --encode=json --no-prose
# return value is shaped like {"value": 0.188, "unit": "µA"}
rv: {"value": 375, "unit": "µA"}
